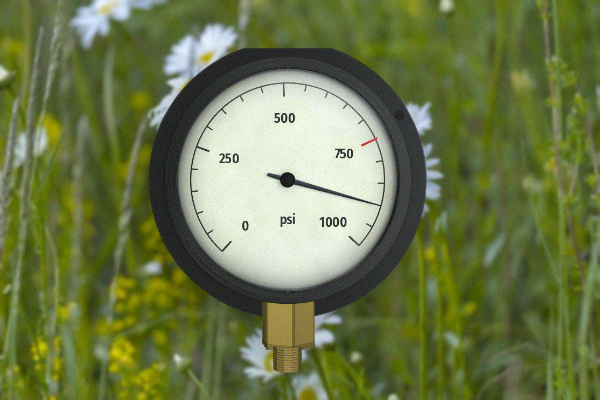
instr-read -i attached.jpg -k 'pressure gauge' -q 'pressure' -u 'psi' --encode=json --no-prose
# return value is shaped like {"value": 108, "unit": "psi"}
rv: {"value": 900, "unit": "psi"}
